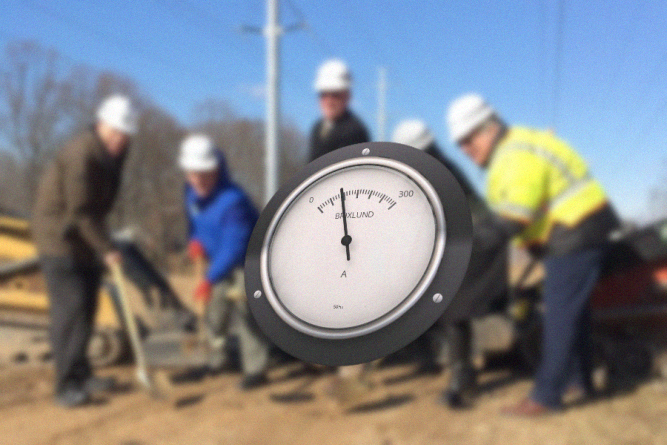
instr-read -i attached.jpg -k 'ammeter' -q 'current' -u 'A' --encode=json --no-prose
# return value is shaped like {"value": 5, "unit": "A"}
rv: {"value": 100, "unit": "A"}
